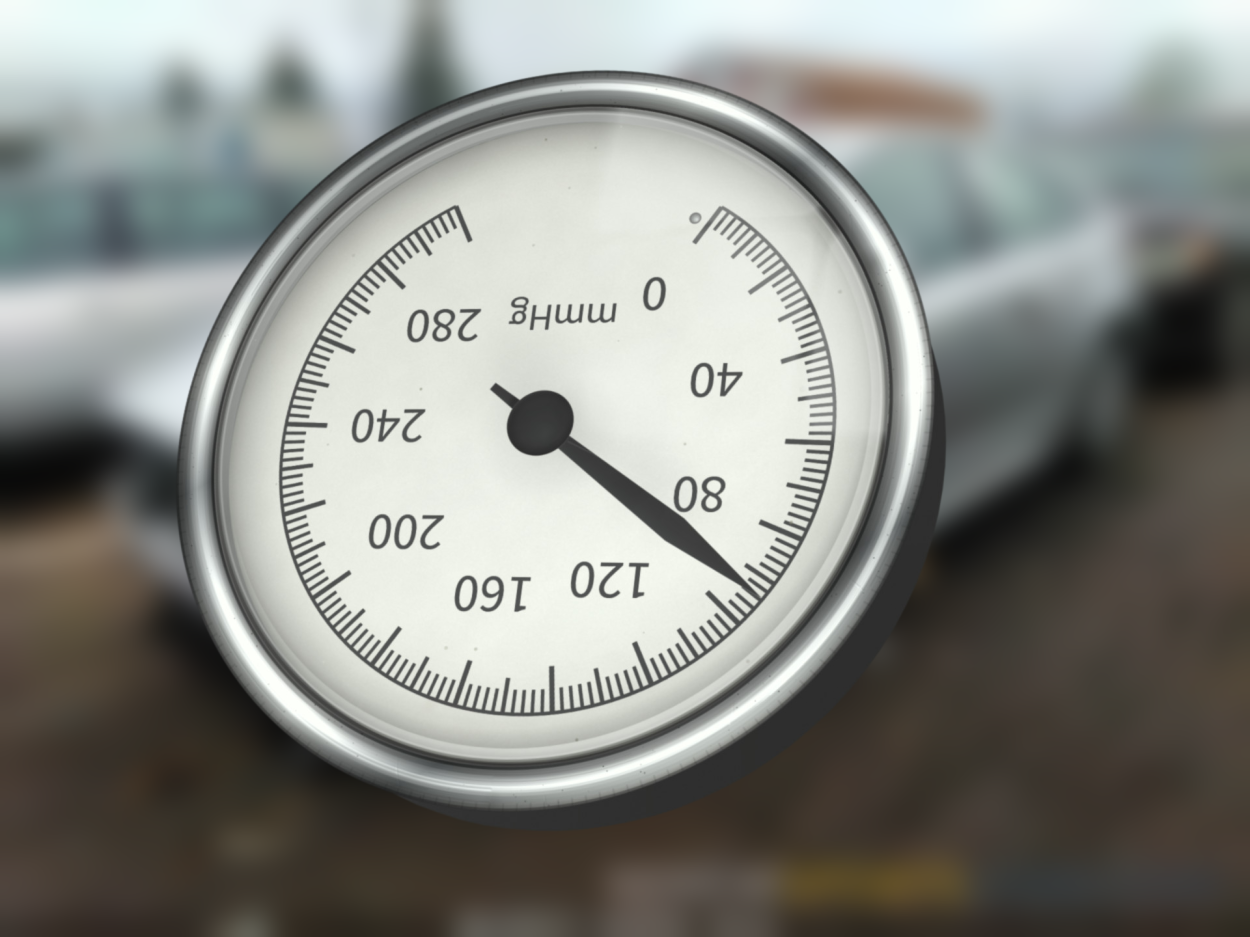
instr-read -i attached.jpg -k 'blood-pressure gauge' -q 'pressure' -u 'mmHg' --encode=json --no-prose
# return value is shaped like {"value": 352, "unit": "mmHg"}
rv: {"value": 94, "unit": "mmHg"}
